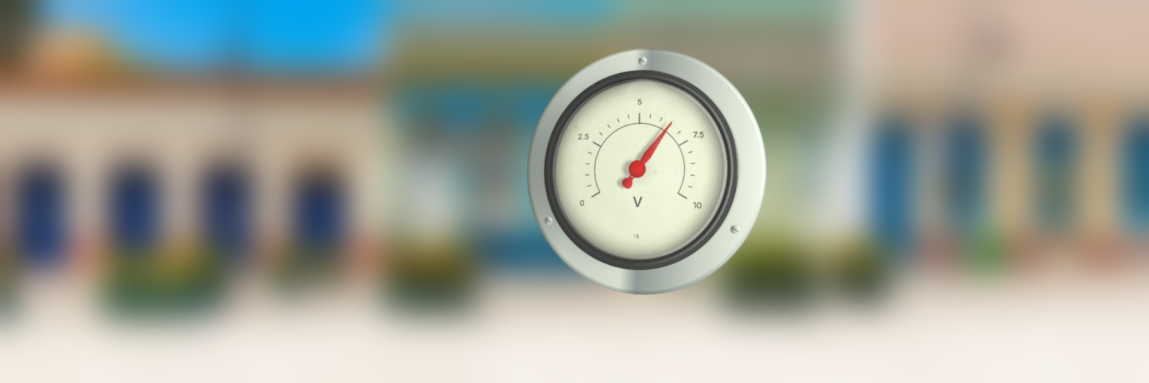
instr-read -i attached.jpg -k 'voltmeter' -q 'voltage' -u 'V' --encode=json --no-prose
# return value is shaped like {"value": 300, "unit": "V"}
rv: {"value": 6.5, "unit": "V"}
